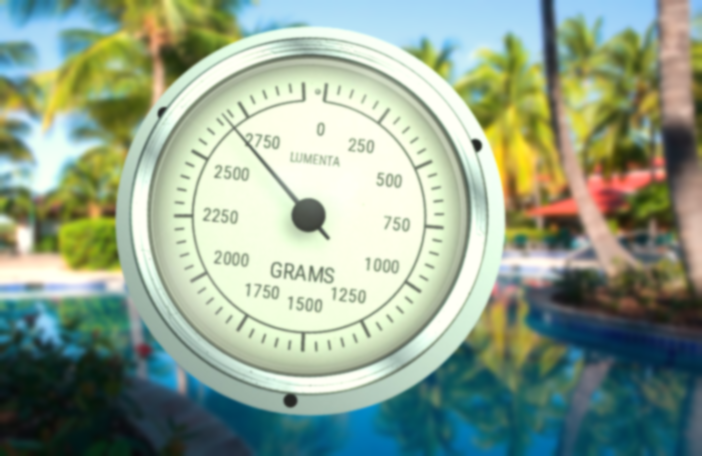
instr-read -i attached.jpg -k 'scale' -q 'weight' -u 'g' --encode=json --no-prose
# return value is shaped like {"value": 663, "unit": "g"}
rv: {"value": 2675, "unit": "g"}
